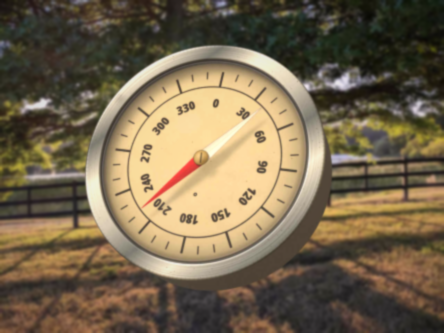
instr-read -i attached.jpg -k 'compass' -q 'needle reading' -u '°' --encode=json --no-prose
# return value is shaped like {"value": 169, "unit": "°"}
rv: {"value": 220, "unit": "°"}
